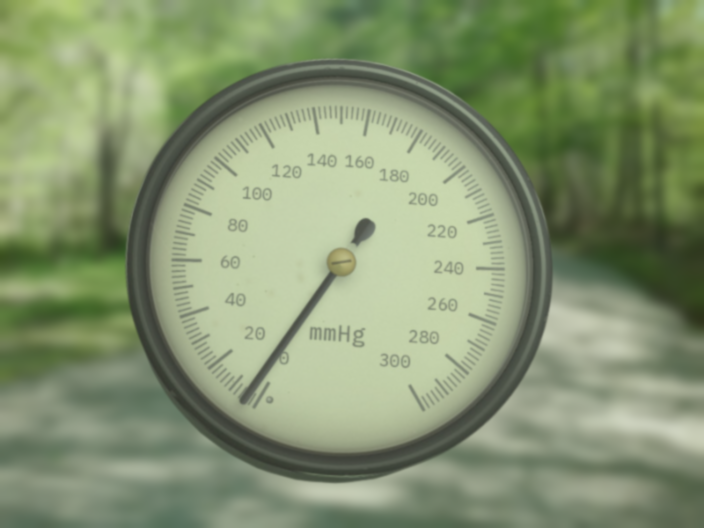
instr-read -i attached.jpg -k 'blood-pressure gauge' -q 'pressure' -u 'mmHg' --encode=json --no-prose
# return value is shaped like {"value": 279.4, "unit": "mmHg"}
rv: {"value": 4, "unit": "mmHg"}
